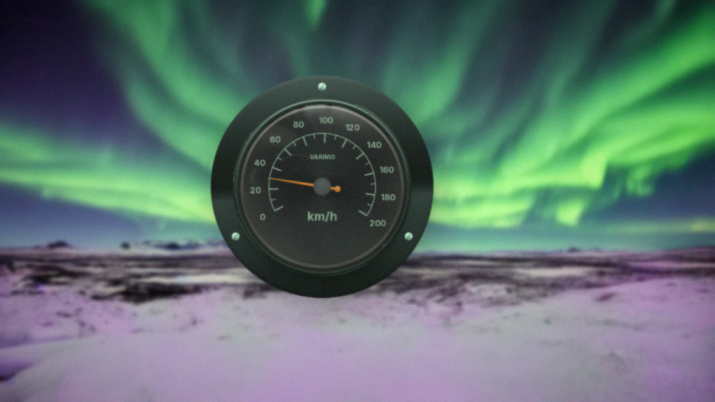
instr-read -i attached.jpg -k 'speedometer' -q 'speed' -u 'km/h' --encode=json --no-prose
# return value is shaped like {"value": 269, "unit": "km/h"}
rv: {"value": 30, "unit": "km/h"}
